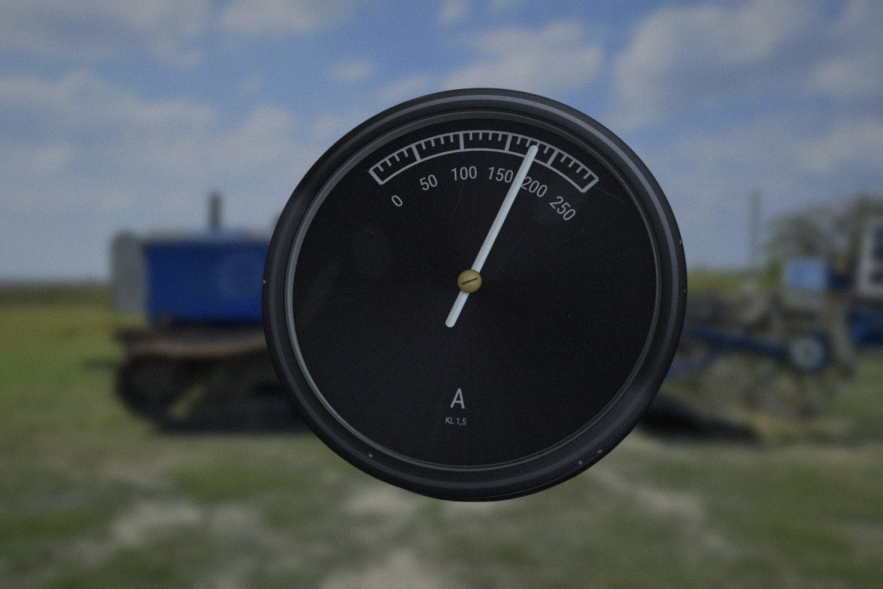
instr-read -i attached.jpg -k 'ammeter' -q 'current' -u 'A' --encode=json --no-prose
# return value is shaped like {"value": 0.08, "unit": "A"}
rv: {"value": 180, "unit": "A"}
